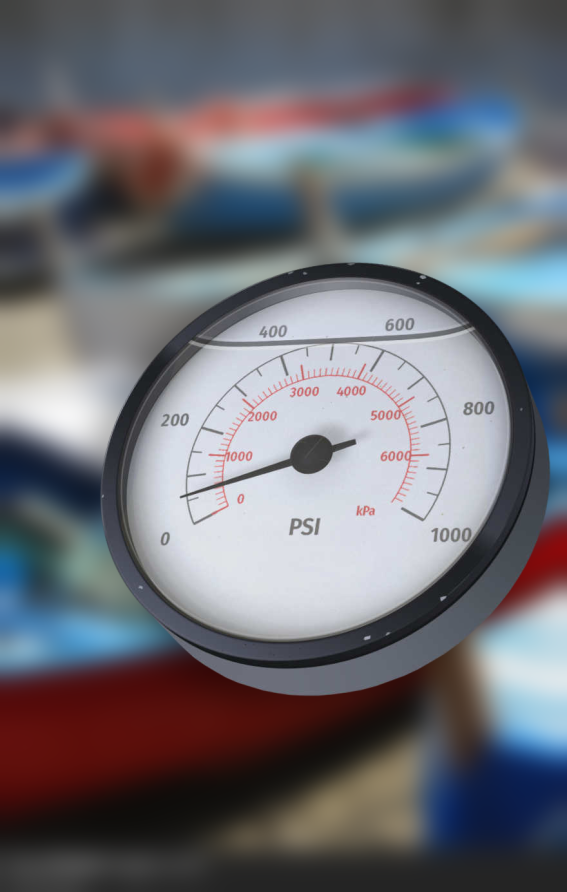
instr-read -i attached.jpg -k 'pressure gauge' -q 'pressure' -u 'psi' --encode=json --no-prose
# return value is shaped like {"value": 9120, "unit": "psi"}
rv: {"value": 50, "unit": "psi"}
